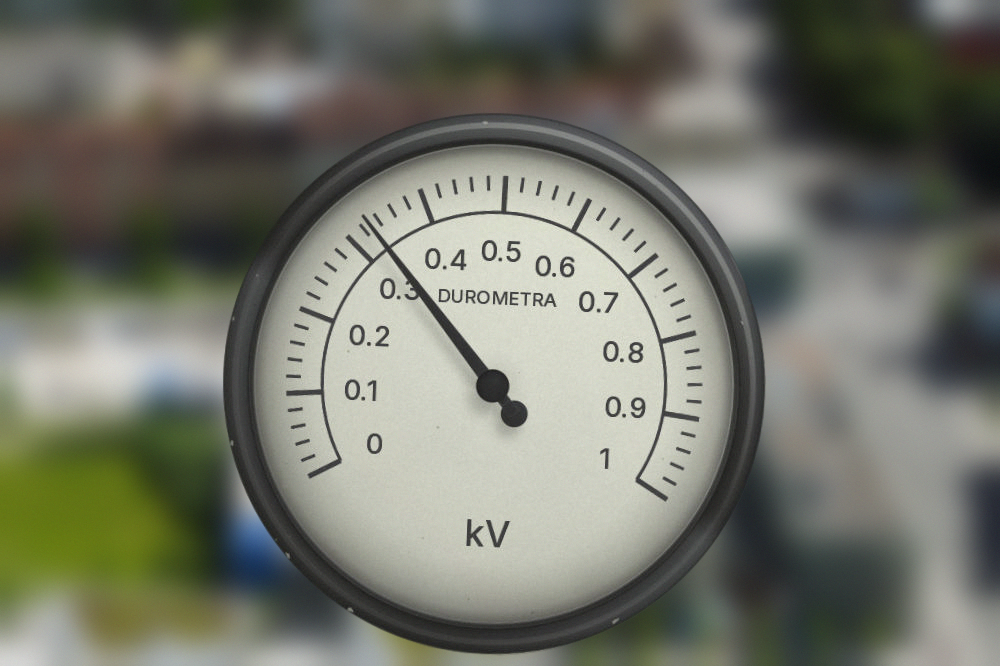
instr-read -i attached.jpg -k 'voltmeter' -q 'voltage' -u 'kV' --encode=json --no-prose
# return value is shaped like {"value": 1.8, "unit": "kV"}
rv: {"value": 0.33, "unit": "kV"}
